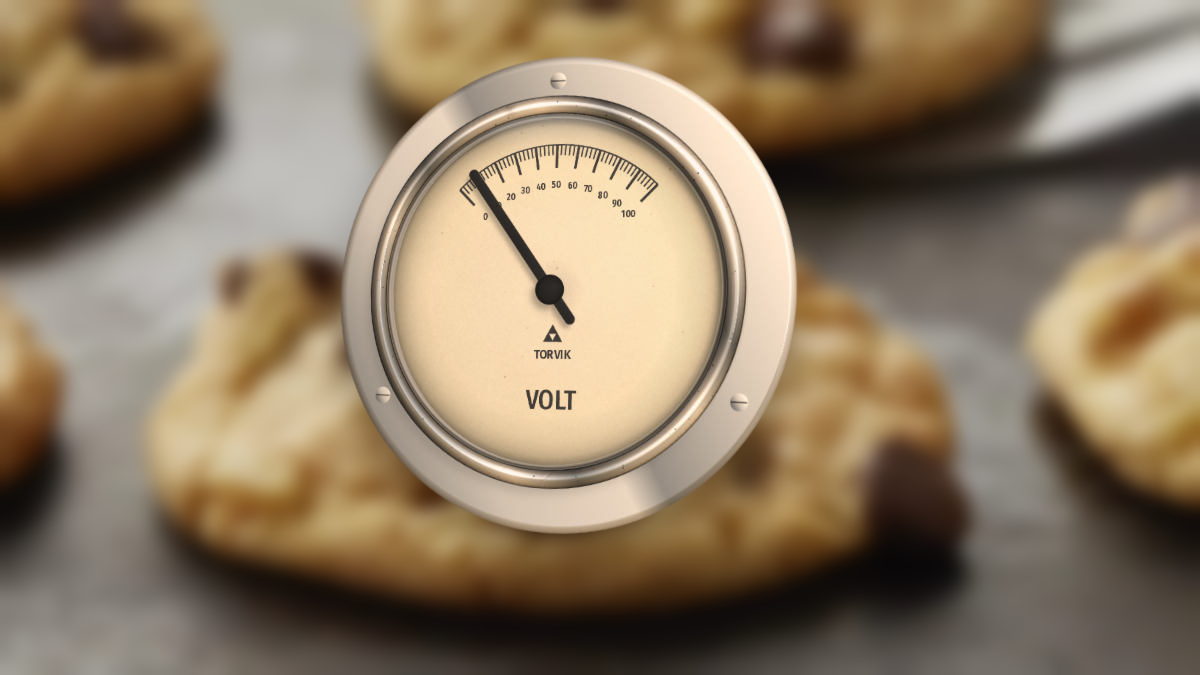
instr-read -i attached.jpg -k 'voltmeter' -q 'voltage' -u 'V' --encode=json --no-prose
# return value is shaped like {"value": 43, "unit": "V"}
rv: {"value": 10, "unit": "V"}
